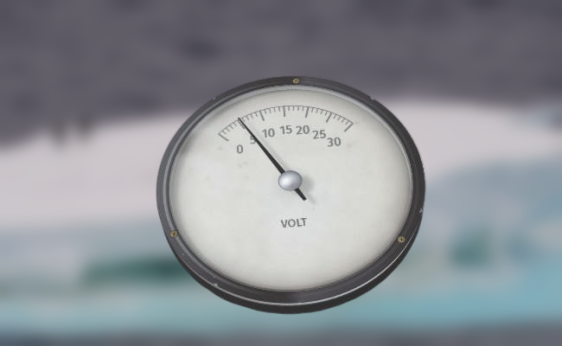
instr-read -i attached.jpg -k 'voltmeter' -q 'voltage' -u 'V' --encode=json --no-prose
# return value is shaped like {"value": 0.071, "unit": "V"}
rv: {"value": 5, "unit": "V"}
